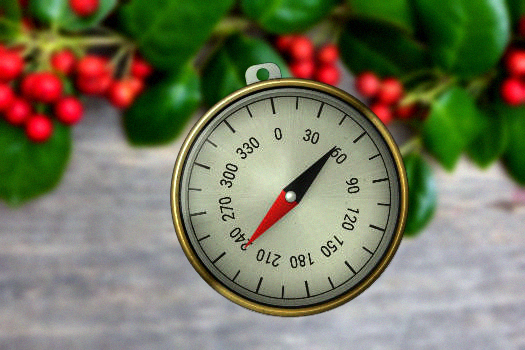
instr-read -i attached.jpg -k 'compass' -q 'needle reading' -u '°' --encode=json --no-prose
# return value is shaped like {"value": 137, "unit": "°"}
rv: {"value": 232.5, "unit": "°"}
